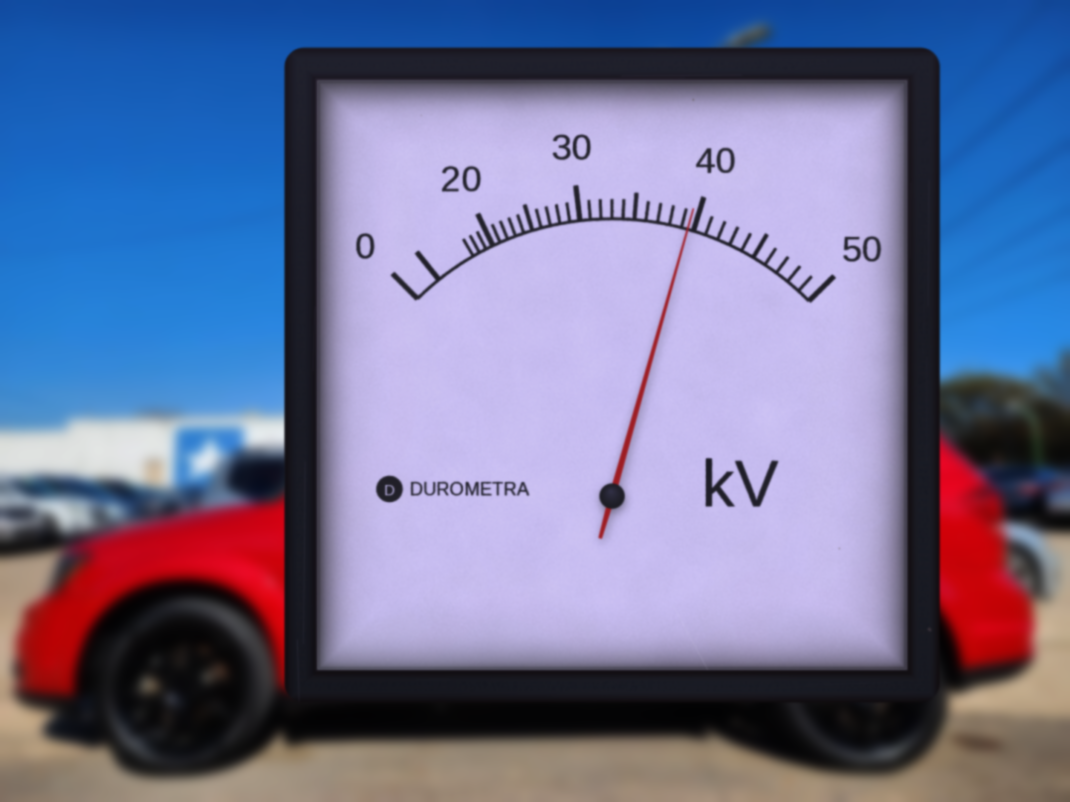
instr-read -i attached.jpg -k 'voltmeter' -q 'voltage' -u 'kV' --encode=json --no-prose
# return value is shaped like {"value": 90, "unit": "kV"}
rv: {"value": 39.5, "unit": "kV"}
